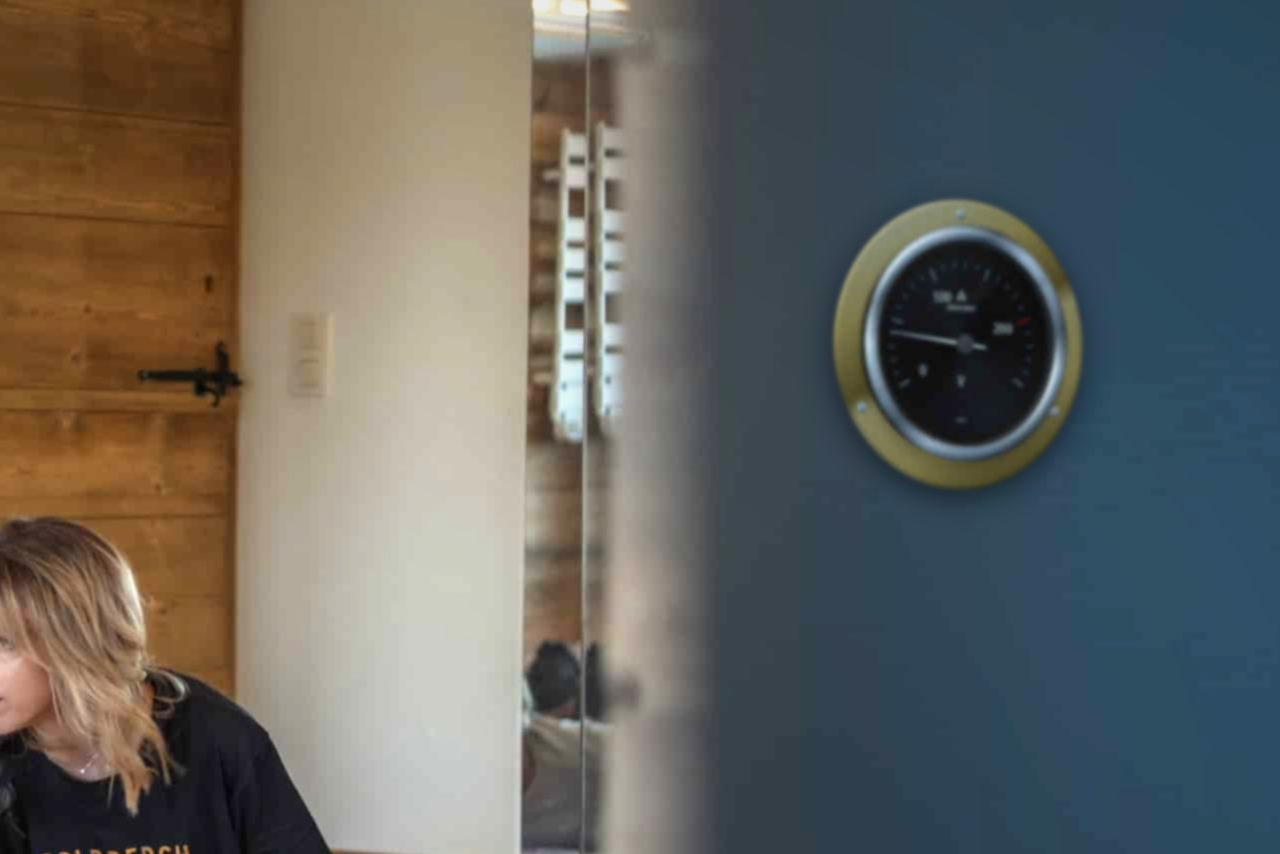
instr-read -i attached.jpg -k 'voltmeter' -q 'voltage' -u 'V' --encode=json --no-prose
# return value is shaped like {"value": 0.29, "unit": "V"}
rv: {"value": 40, "unit": "V"}
